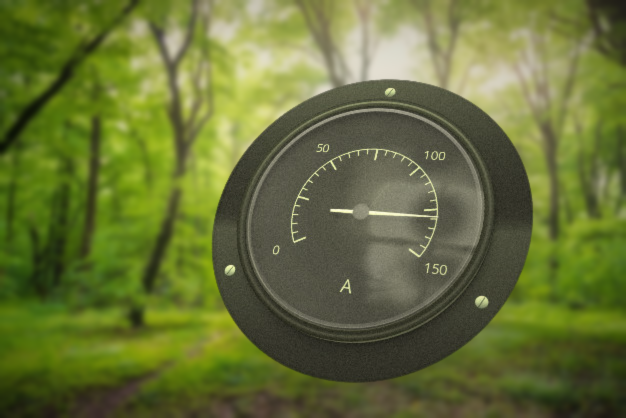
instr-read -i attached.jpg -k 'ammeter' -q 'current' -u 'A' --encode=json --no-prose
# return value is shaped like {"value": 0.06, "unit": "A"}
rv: {"value": 130, "unit": "A"}
